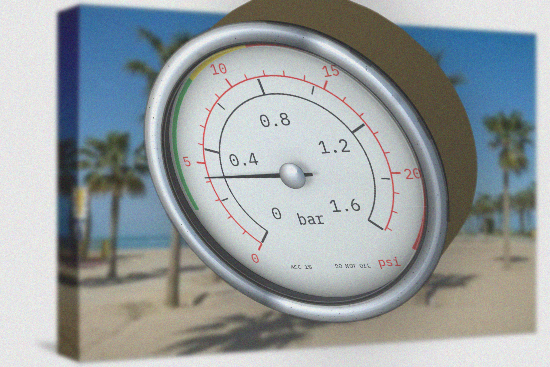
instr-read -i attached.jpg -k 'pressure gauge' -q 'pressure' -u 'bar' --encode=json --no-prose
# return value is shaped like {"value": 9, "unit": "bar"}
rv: {"value": 0.3, "unit": "bar"}
